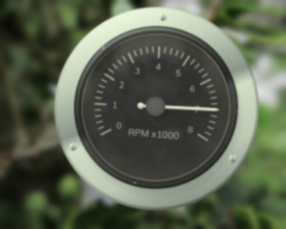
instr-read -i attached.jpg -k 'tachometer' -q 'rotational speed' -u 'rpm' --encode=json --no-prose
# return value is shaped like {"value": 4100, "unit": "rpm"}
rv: {"value": 7000, "unit": "rpm"}
